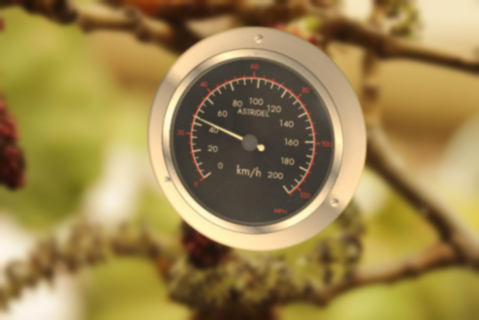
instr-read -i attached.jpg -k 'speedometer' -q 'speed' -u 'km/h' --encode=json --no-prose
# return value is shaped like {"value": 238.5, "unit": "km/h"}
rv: {"value": 45, "unit": "km/h"}
